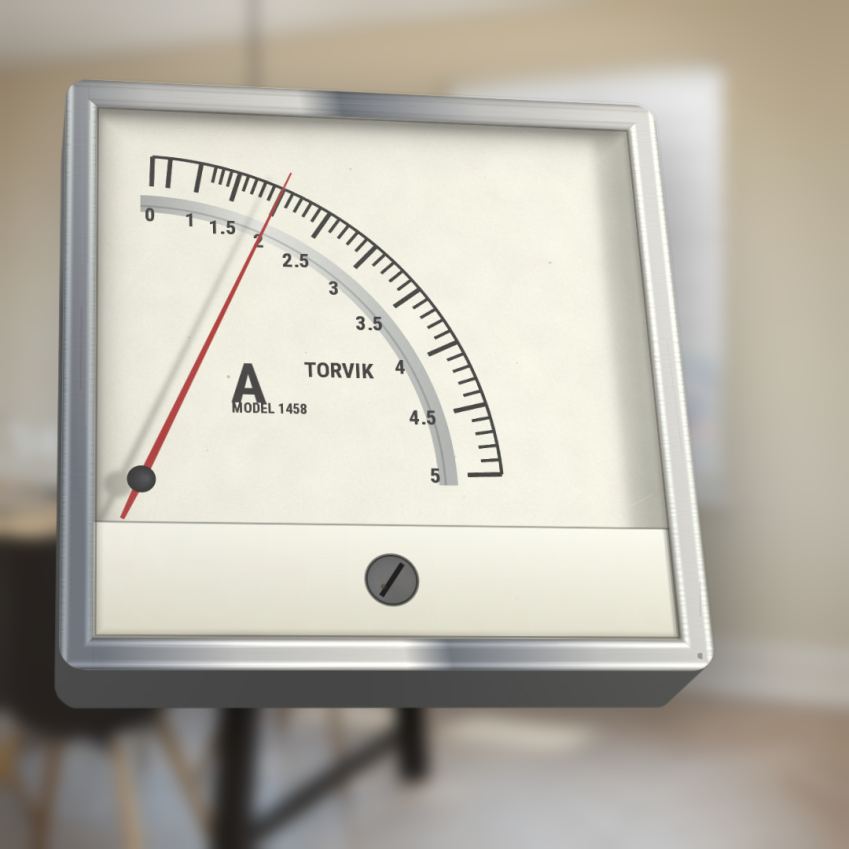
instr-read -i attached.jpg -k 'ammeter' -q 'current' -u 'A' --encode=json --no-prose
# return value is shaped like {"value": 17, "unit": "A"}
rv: {"value": 2, "unit": "A"}
